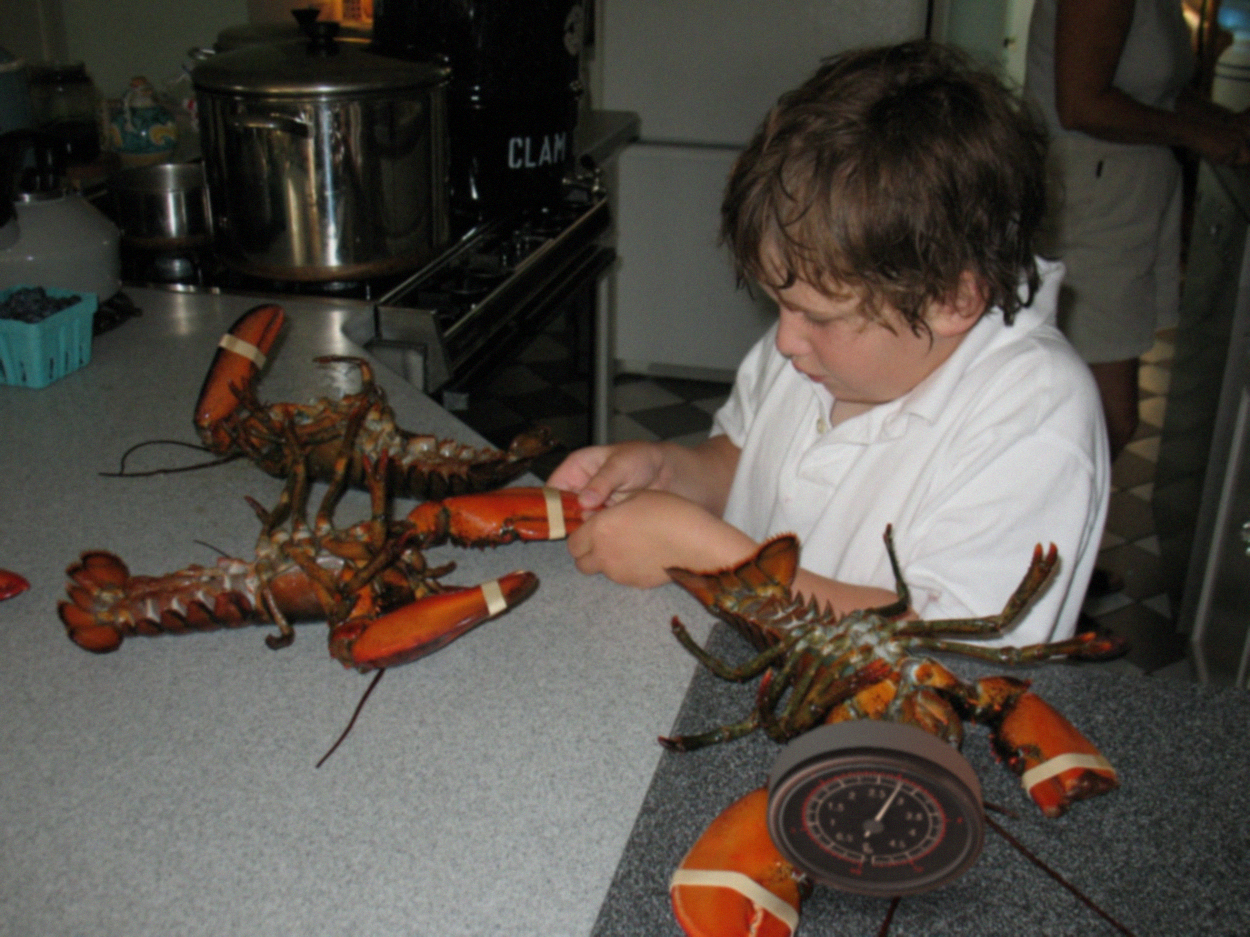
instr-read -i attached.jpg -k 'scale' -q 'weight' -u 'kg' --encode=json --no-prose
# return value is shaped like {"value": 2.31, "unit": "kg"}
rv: {"value": 2.75, "unit": "kg"}
